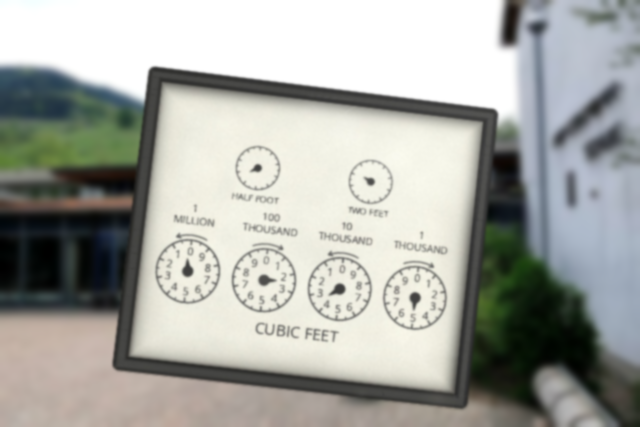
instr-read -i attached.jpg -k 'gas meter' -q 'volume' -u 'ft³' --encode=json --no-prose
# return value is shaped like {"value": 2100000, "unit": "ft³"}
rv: {"value": 23500, "unit": "ft³"}
